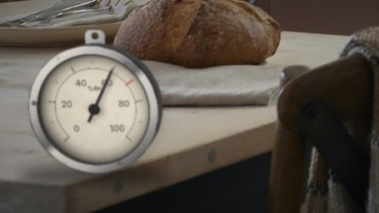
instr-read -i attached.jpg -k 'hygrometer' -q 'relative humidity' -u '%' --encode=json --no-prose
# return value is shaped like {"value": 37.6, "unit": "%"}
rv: {"value": 60, "unit": "%"}
